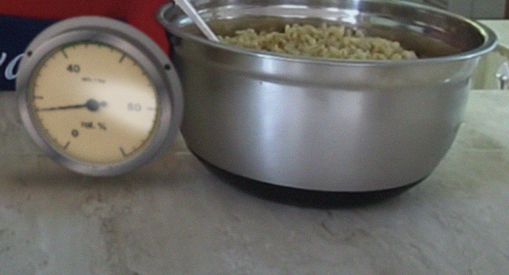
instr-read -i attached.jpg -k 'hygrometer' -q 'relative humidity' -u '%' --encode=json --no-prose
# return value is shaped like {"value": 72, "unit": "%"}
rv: {"value": 16, "unit": "%"}
